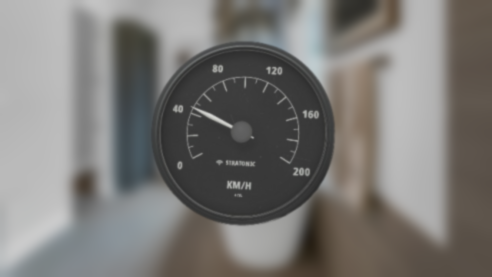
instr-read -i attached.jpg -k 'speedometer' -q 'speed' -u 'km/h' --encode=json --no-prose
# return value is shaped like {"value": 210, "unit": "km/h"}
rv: {"value": 45, "unit": "km/h"}
